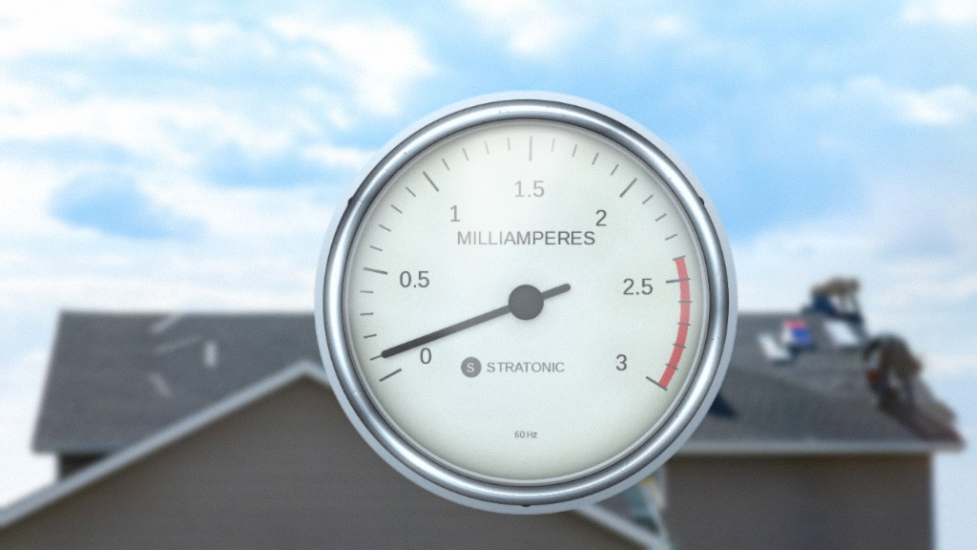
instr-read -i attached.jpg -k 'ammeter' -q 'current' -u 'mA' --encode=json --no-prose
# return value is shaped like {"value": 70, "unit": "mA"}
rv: {"value": 0.1, "unit": "mA"}
